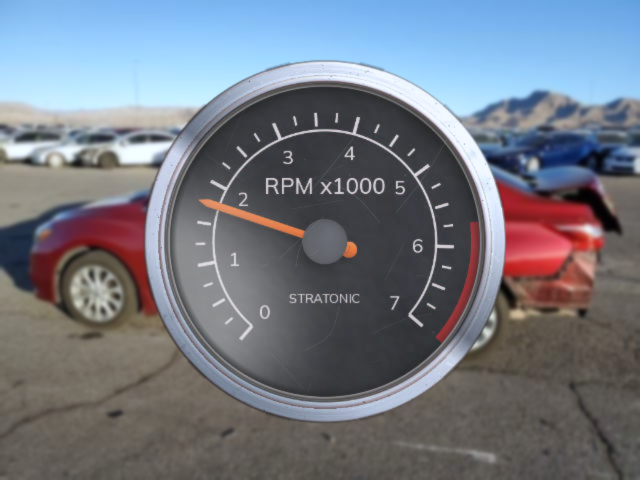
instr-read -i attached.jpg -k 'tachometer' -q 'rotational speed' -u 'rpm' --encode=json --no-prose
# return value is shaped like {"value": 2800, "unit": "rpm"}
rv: {"value": 1750, "unit": "rpm"}
